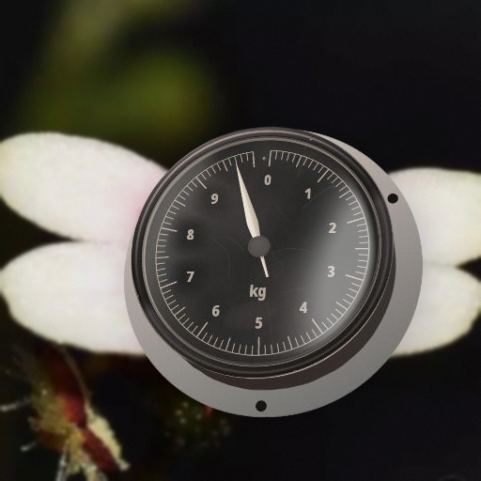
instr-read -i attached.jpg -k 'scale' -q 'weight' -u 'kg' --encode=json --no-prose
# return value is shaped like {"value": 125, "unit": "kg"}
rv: {"value": 9.7, "unit": "kg"}
